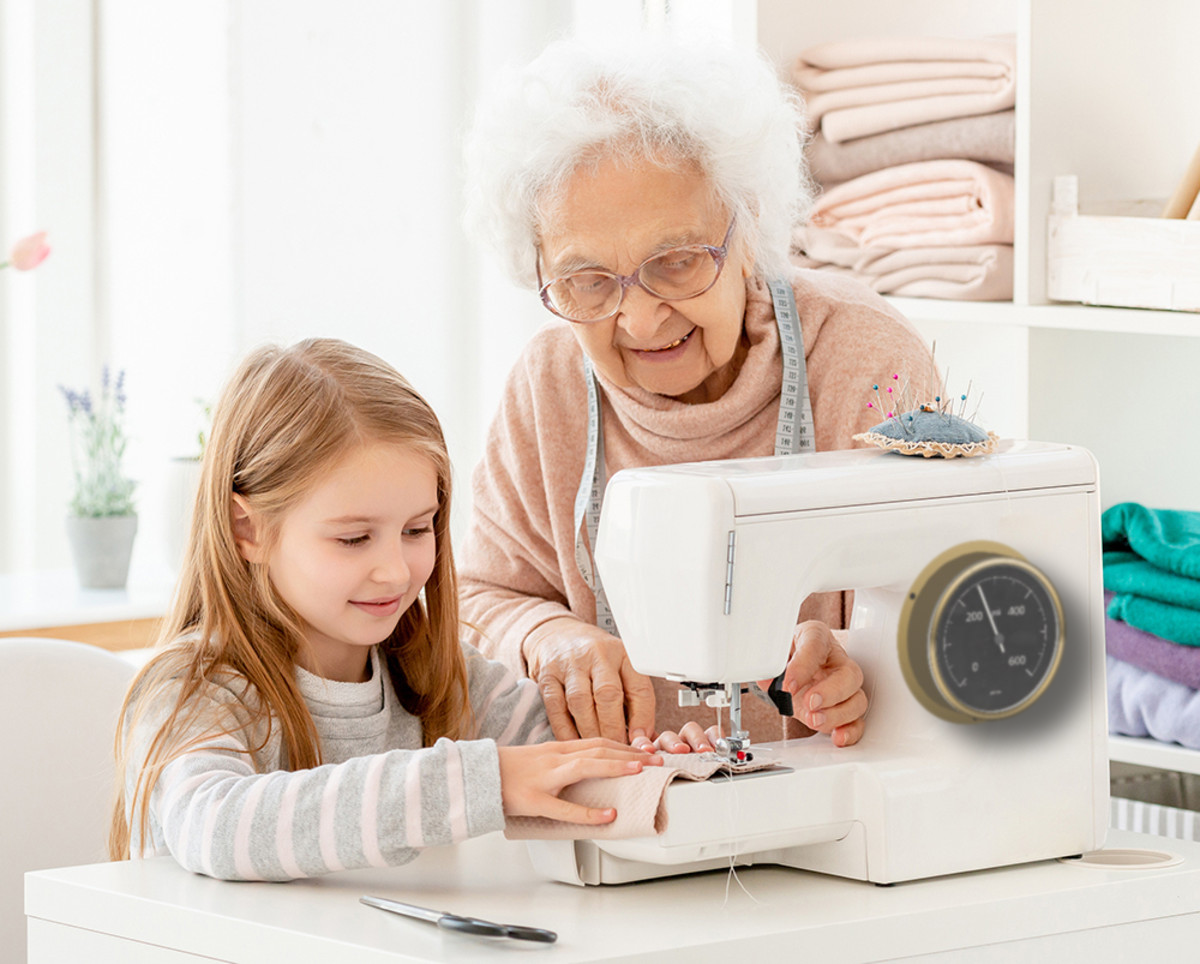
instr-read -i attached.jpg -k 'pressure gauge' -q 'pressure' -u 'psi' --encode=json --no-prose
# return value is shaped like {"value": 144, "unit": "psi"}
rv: {"value": 250, "unit": "psi"}
